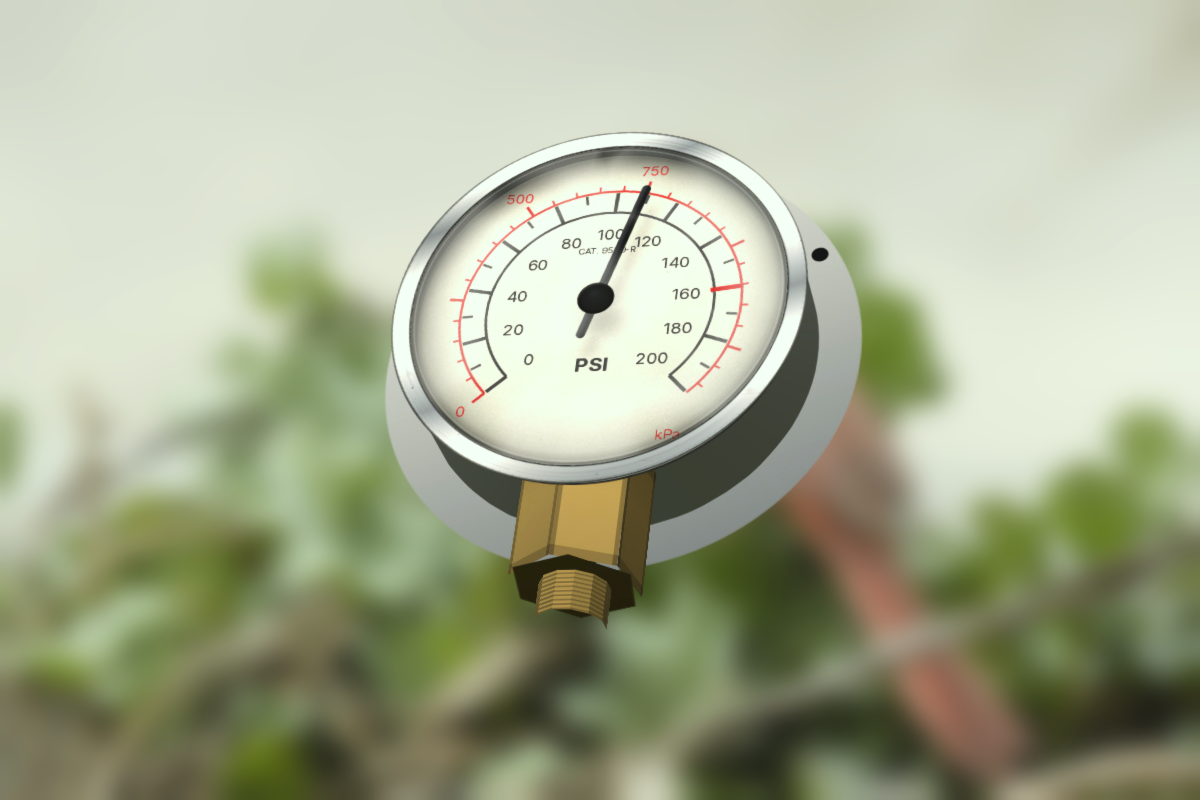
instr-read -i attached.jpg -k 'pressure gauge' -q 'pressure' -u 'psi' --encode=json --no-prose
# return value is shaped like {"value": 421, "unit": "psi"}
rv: {"value": 110, "unit": "psi"}
